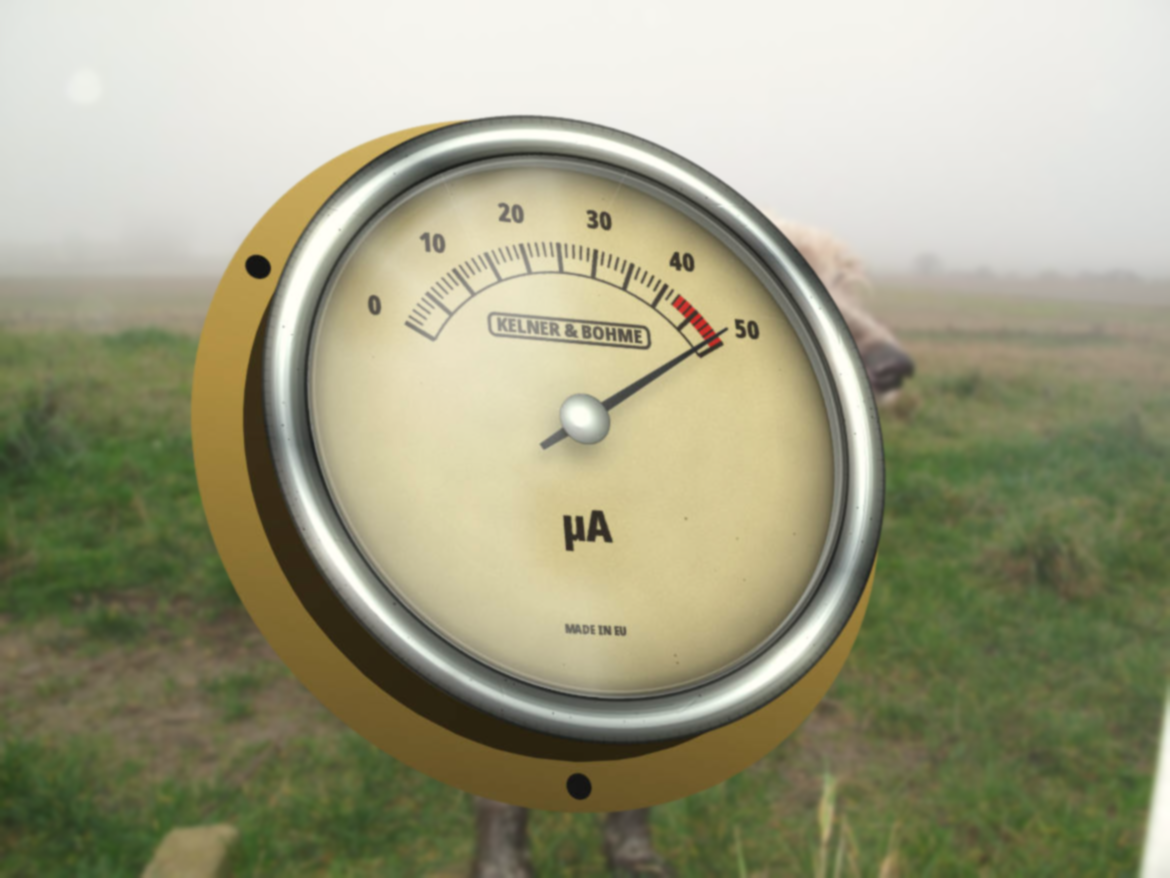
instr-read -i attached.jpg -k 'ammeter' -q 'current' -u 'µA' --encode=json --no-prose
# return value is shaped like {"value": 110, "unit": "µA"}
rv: {"value": 49, "unit": "µA"}
